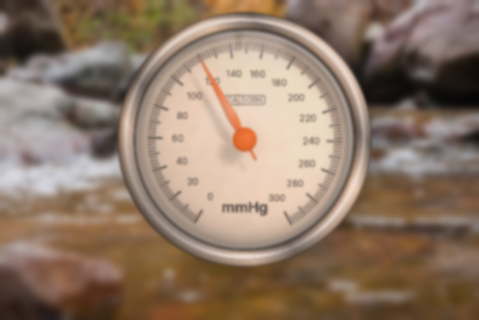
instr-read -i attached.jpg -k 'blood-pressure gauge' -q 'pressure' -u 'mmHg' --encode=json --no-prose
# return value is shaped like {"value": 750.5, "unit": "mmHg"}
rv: {"value": 120, "unit": "mmHg"}
